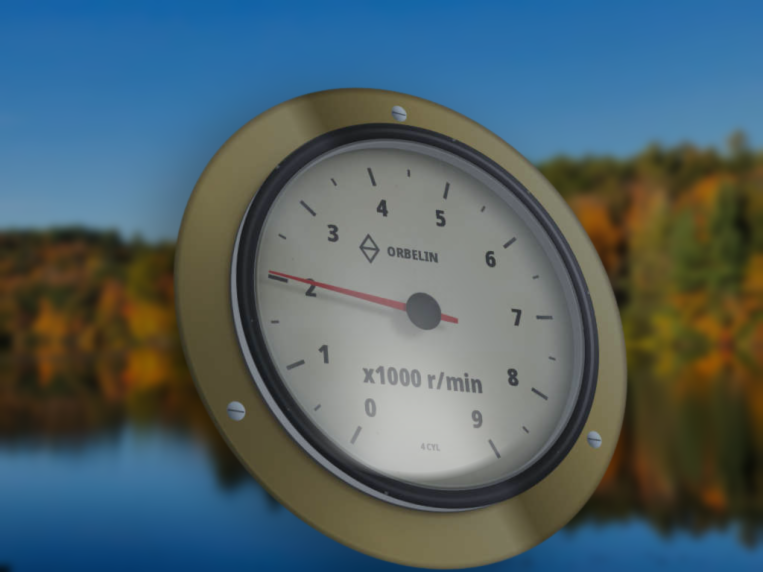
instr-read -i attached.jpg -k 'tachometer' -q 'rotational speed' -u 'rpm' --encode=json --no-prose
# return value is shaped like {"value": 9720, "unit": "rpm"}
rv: {"value": 2000, "unit": "rpm"}
